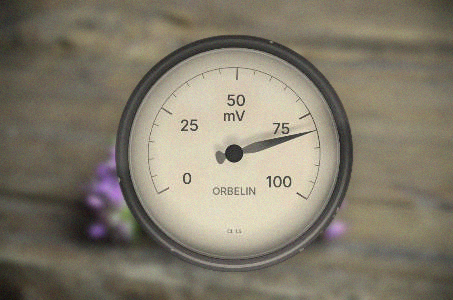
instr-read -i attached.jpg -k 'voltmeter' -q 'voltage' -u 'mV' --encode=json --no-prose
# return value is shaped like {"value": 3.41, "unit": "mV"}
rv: {"value": 80, "unit": "mV"}
